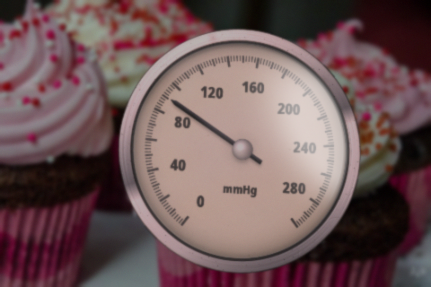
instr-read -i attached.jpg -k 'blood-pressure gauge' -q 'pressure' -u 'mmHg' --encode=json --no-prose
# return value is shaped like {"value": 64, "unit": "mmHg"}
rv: {"value": 90, "unit": "mmHg"}
